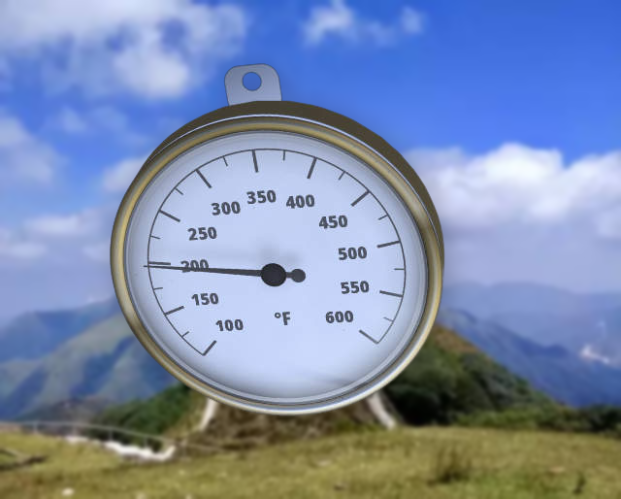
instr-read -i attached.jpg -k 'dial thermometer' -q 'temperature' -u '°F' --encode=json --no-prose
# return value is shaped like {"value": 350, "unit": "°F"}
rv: {"value": 200, "unit": "°F"}
